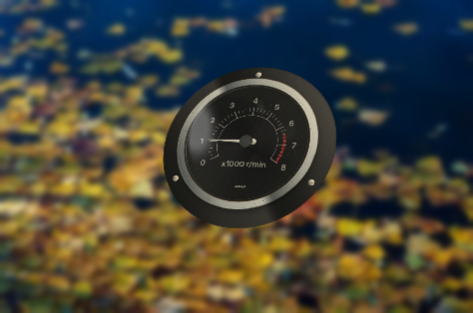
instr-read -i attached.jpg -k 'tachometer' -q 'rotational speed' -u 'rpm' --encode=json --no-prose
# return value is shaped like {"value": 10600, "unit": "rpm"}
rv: {"value": 1000, "unit": "rpm"}
